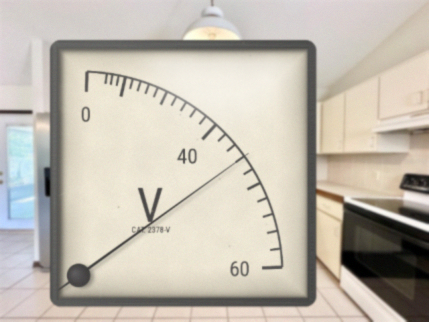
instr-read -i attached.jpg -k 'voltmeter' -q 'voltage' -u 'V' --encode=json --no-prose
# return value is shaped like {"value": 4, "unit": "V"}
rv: {"value": 46, "unit": "V"}
